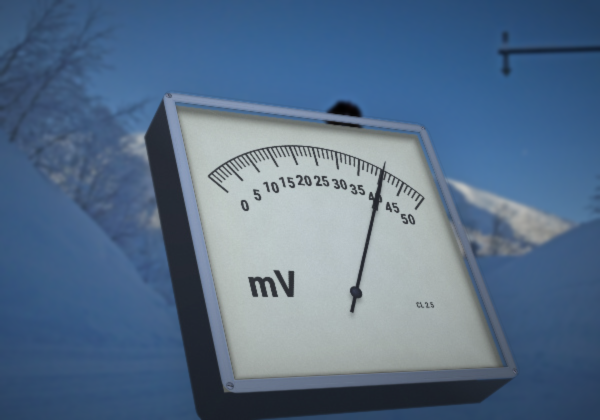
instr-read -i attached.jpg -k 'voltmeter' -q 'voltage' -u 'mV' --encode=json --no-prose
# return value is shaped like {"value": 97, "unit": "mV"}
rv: {"value": 40, "unit": "mV"}
